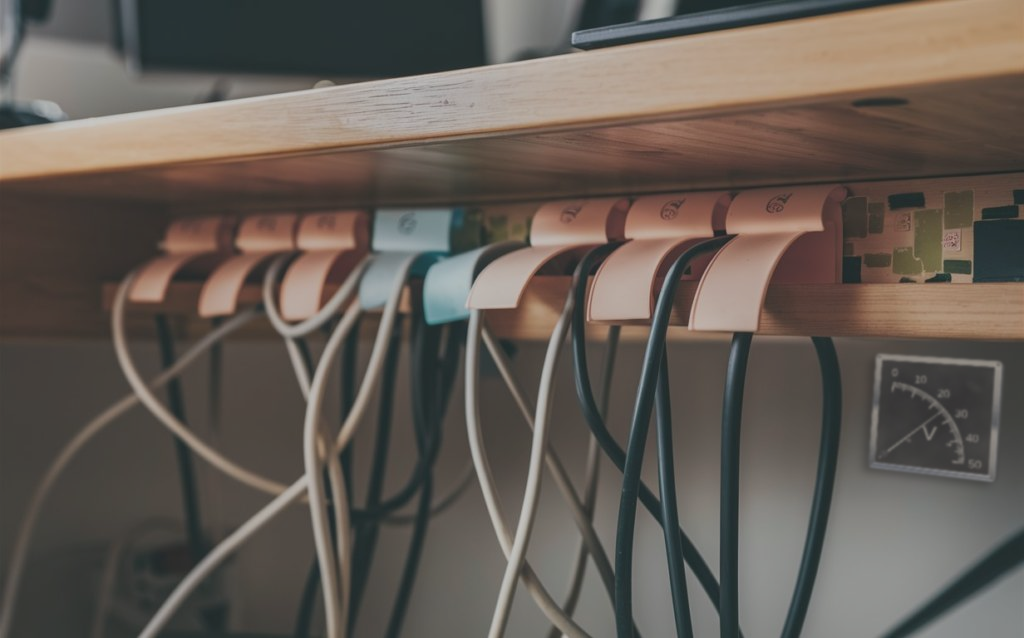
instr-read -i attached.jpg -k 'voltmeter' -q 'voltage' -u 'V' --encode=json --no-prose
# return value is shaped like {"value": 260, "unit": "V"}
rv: {"value": 25, "unit": "V"}
